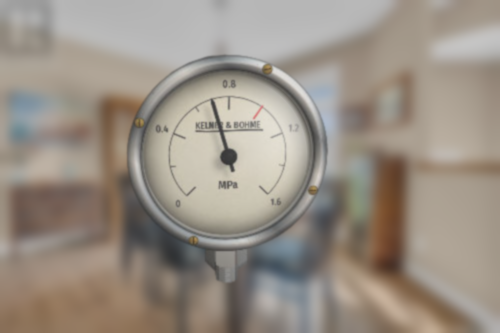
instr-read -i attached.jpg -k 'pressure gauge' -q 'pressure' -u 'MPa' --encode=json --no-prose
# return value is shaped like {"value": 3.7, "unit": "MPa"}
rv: {"value": 0.7, "unit": "MPa"}
